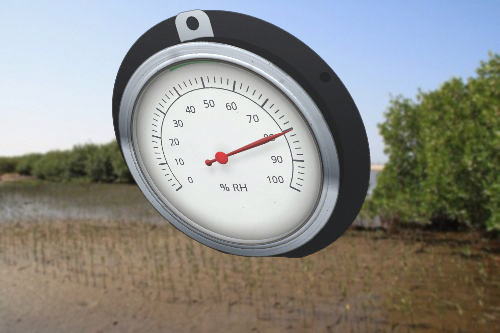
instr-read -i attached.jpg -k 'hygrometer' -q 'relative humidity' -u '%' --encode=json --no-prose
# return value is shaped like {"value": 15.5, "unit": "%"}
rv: {"value": 80, "unit": "%"}
